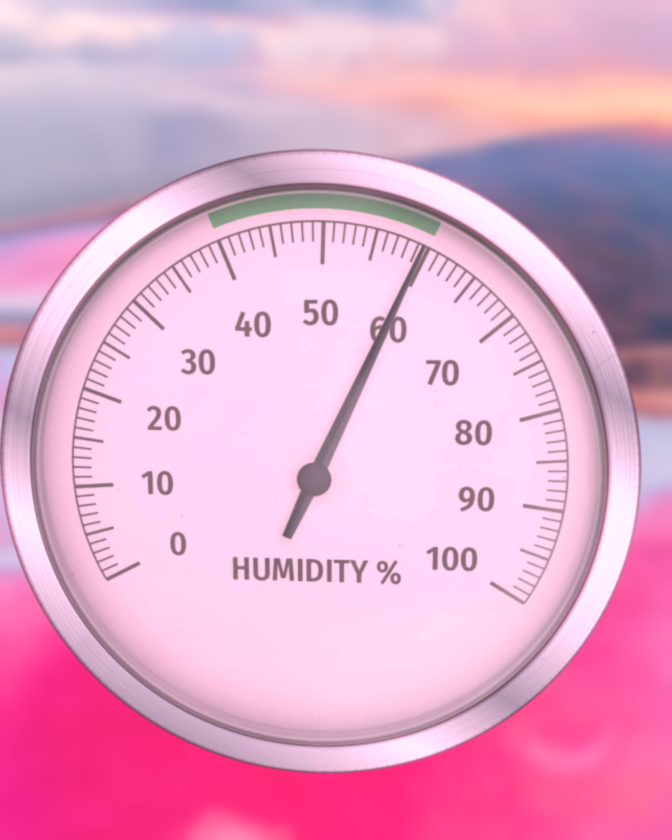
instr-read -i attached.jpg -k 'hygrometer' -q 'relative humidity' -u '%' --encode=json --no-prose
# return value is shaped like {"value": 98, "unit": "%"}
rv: {"value": 59.5, "unit": "%"}
